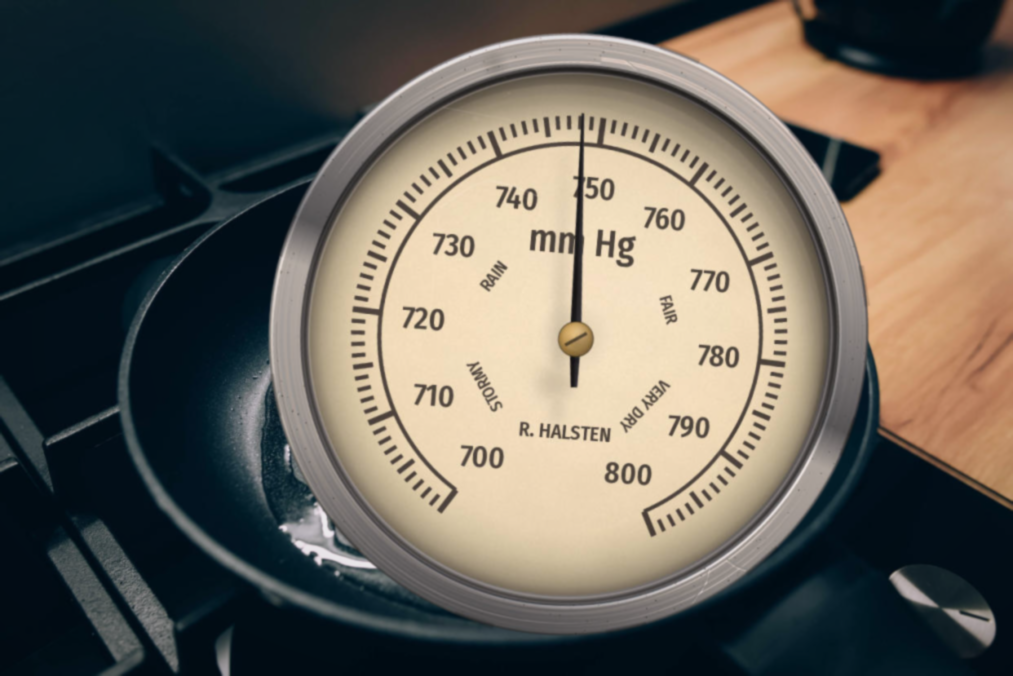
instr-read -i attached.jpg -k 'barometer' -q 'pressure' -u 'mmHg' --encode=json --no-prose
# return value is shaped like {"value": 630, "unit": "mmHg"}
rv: {"value": 748, "unit": "mmHg"}
